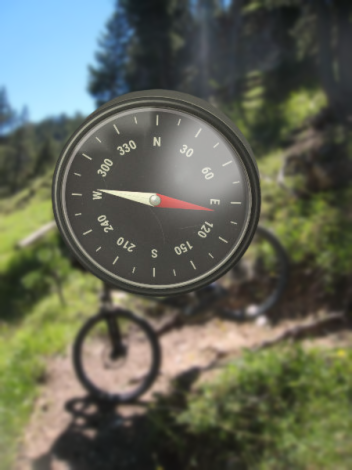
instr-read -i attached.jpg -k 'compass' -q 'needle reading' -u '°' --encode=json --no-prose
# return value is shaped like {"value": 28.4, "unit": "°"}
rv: {"value": 97.5, "unit": "°"}
